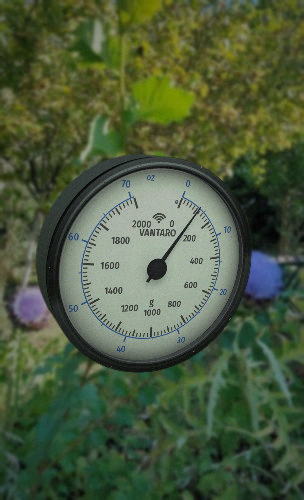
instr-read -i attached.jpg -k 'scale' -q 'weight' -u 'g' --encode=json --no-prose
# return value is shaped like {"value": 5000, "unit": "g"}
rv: {"value": 100, "unit": "g"}
